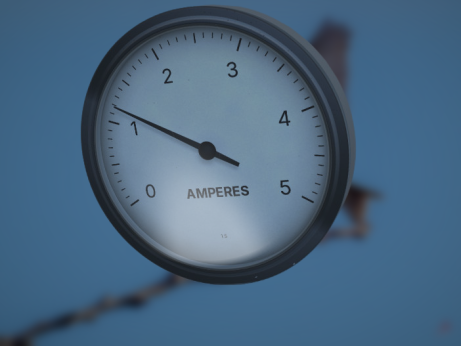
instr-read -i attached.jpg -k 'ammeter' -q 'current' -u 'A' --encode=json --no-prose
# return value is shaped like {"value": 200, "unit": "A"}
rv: {"value": 1.2, "unit": "A"}
